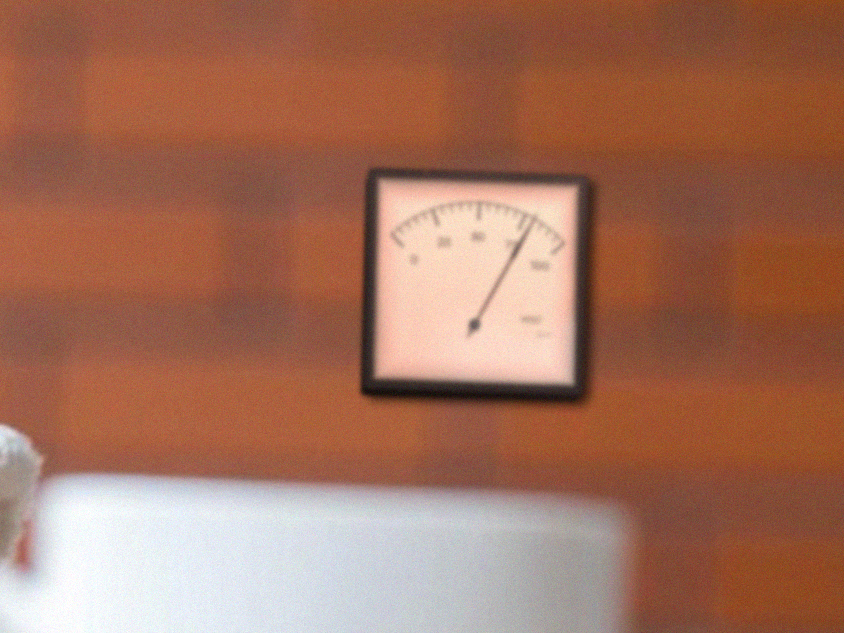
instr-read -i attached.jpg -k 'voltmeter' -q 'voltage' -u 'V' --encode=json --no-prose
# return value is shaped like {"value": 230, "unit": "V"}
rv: {"value": 80, "unit": "V"}
